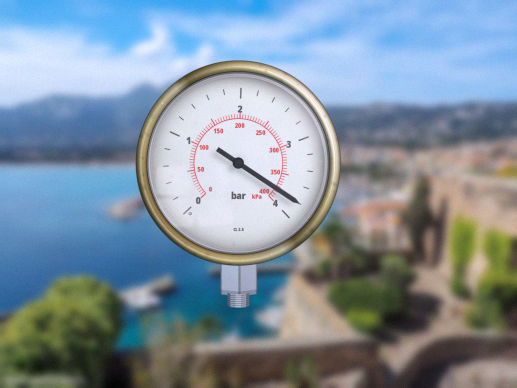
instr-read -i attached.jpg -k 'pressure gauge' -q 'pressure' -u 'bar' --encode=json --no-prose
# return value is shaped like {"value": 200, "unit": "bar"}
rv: {"value": 3.8, "unit": "bar"}
